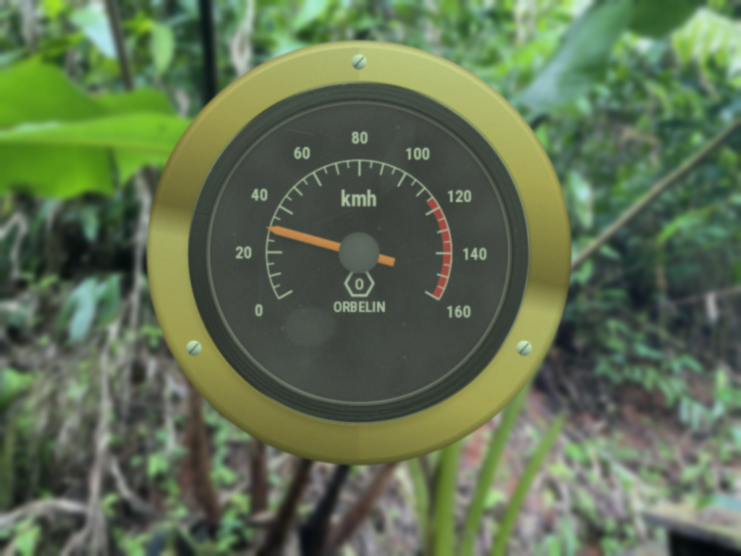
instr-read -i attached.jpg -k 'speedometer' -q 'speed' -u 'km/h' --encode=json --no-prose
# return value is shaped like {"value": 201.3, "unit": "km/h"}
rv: {"value": 30, "unit": "km/h"}
